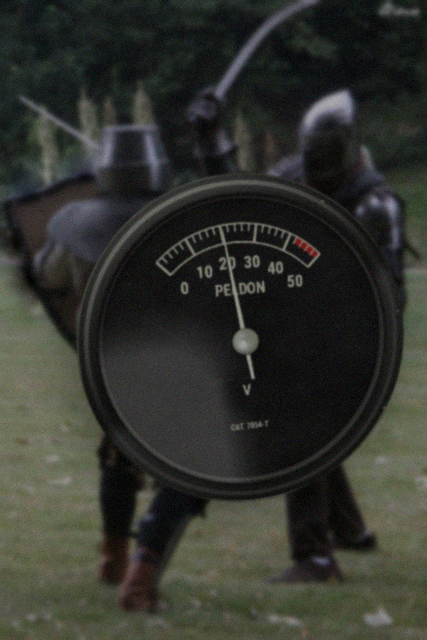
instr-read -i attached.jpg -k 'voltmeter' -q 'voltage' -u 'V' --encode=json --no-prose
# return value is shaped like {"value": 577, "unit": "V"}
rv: {"value": 20, "unit": "V"}
